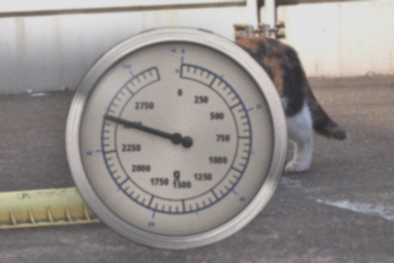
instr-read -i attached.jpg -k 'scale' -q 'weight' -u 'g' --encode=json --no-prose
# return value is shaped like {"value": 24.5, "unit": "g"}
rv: {"value": 2500, "unit": "g"}
